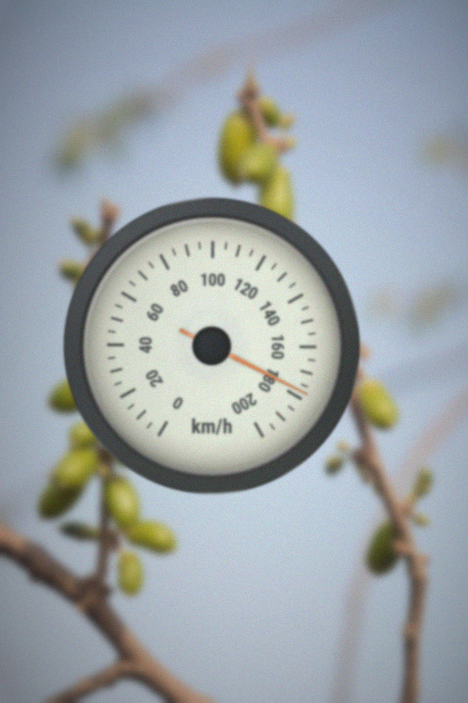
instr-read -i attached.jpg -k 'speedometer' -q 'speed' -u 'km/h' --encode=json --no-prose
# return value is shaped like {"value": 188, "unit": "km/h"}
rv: {"value": 177.5, "unit": "km/h"}
